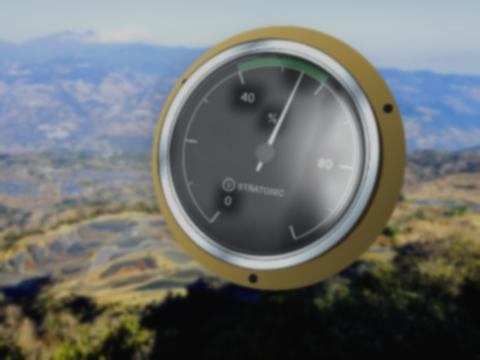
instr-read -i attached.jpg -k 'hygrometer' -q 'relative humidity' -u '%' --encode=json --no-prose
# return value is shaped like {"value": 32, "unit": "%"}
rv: {"value": 55, "unit": "%"}
